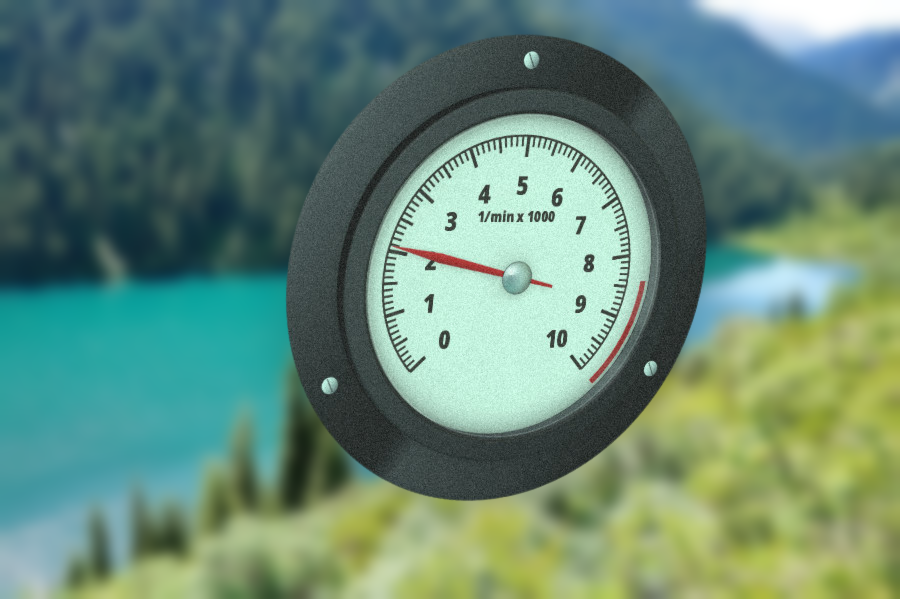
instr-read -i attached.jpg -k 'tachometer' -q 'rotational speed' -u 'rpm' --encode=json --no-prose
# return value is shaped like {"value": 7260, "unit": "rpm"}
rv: {"value": 2100, "unit": "rpm"}
